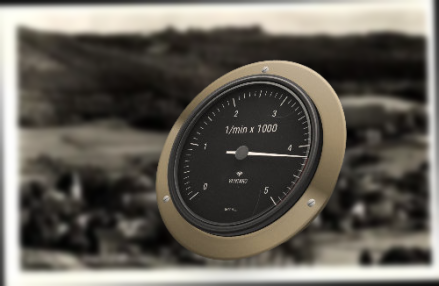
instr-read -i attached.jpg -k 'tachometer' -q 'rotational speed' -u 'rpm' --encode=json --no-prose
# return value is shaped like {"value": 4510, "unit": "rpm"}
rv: {"value": 4200, "unit": "rpm"}
